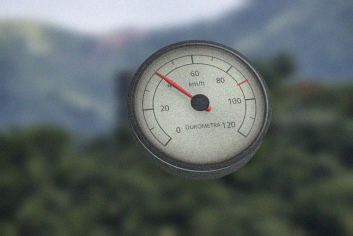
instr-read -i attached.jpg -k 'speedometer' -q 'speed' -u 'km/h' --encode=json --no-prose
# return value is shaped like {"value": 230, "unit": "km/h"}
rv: {"value": 40, "unit": "km/h"}
